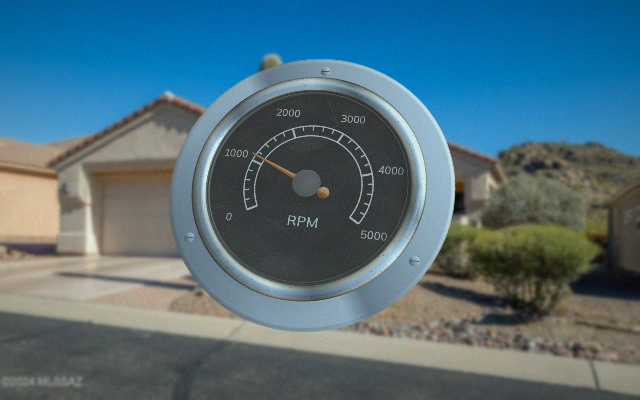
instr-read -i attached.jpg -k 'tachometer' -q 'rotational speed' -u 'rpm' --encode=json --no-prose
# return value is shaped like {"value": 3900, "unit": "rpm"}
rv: {"value": 1100, "unit": "rpm"}
